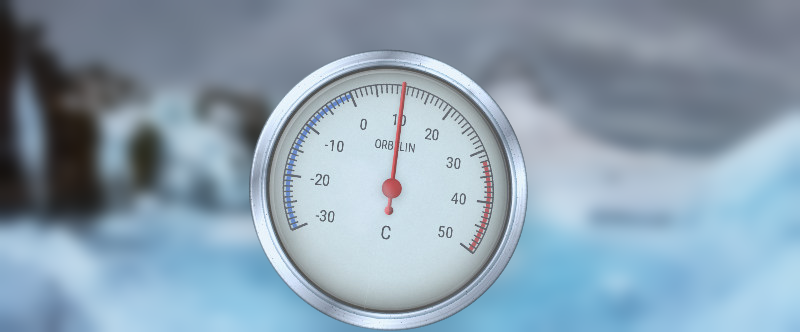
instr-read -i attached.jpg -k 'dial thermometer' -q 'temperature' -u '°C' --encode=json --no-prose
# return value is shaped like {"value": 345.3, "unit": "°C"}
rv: {"value": 10, "unit": "°C"}
